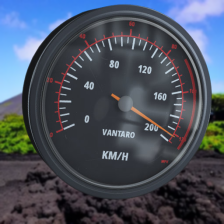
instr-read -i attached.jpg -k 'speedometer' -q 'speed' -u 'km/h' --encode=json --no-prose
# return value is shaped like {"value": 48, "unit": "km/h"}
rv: {"value": 195, "unit": "km/h"}
